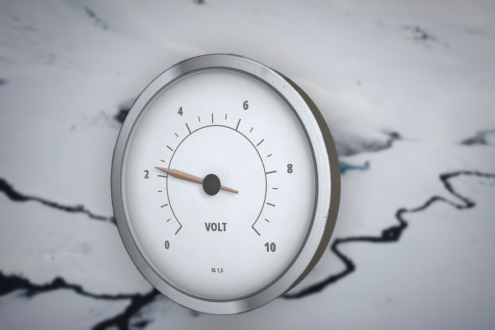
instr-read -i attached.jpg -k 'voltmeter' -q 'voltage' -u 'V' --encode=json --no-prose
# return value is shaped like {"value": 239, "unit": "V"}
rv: {"value": 2.25, "unit": "V"}
